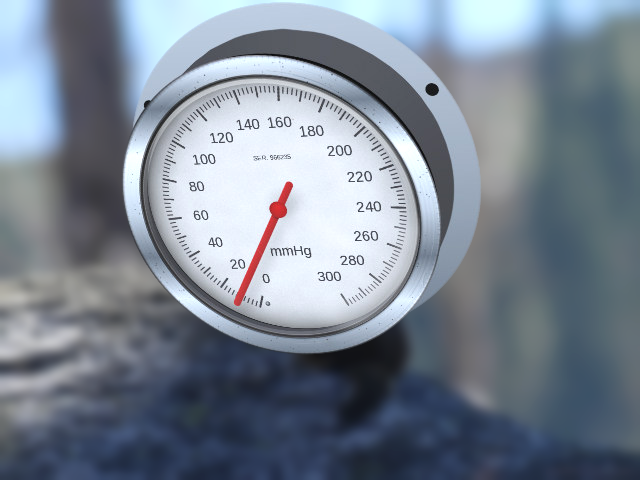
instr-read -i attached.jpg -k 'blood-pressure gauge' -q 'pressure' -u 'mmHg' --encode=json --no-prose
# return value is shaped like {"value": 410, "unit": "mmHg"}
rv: {"value": 10, "unit": "mmHg"}
